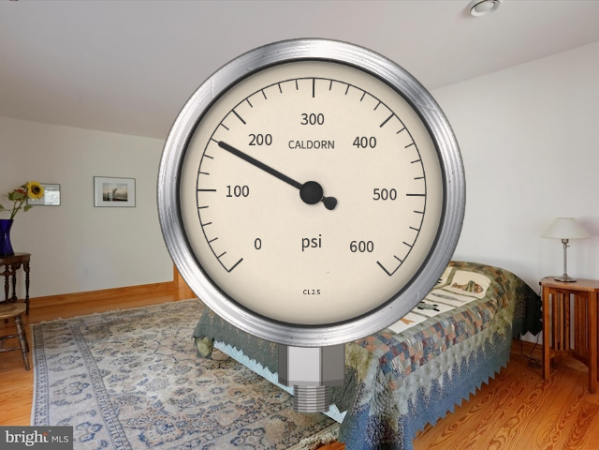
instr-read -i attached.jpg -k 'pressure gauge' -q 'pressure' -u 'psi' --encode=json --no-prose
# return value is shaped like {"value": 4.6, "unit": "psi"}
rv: {"value": 160, "unit": "psi"}
